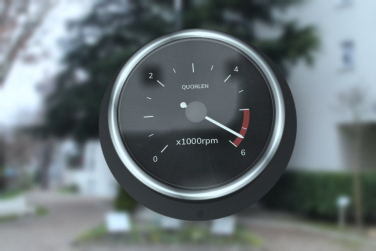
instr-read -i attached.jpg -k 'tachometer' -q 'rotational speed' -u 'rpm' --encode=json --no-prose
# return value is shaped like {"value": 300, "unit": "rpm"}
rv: {"value": 5750, "unit": "rpm"}
